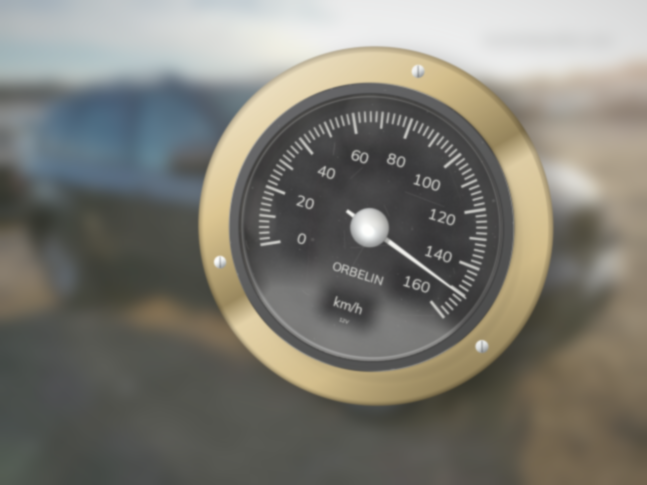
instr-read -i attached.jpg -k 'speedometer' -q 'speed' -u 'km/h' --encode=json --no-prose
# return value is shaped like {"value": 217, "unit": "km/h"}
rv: {"value": 150, "unit": "km/h"}
